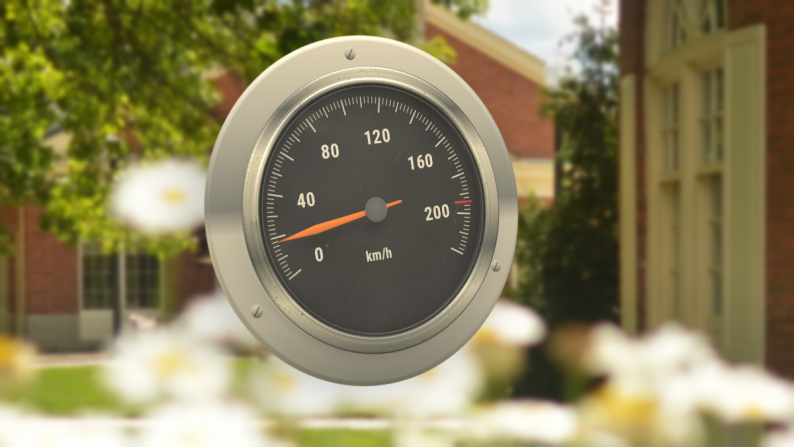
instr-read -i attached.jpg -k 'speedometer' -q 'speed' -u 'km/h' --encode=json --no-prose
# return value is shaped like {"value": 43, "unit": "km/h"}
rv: {"value": 18, "unit": "km/h"}
